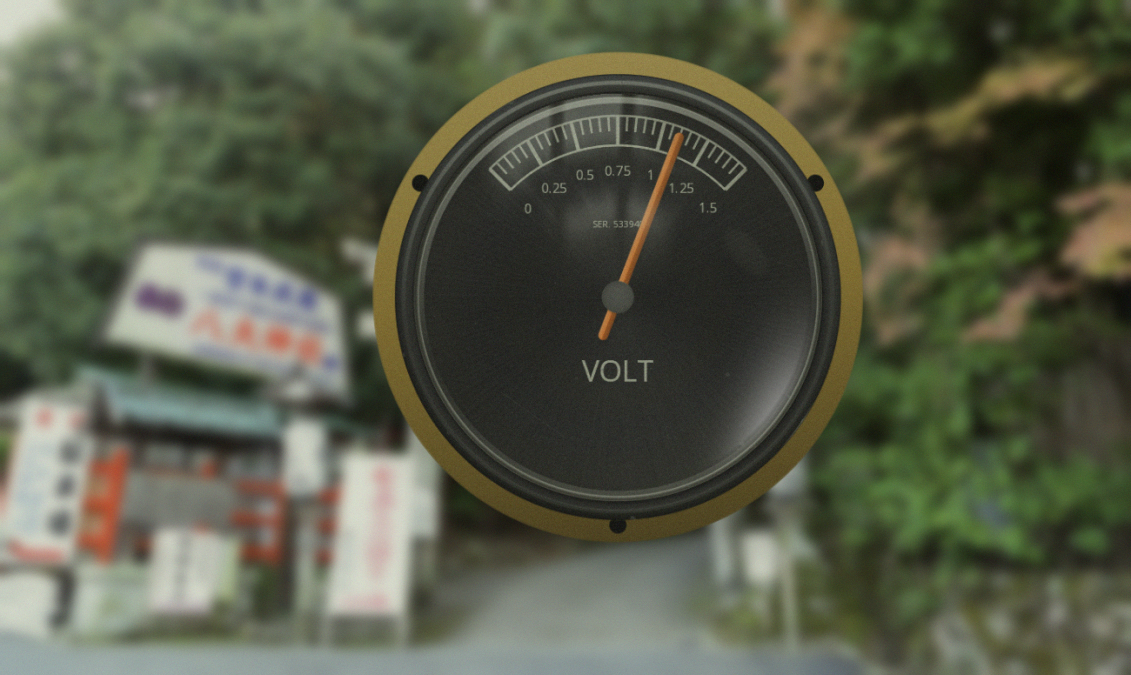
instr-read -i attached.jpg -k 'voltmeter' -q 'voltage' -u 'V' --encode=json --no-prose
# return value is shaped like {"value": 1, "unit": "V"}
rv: {"value": 1.1, "unit": "V"}
